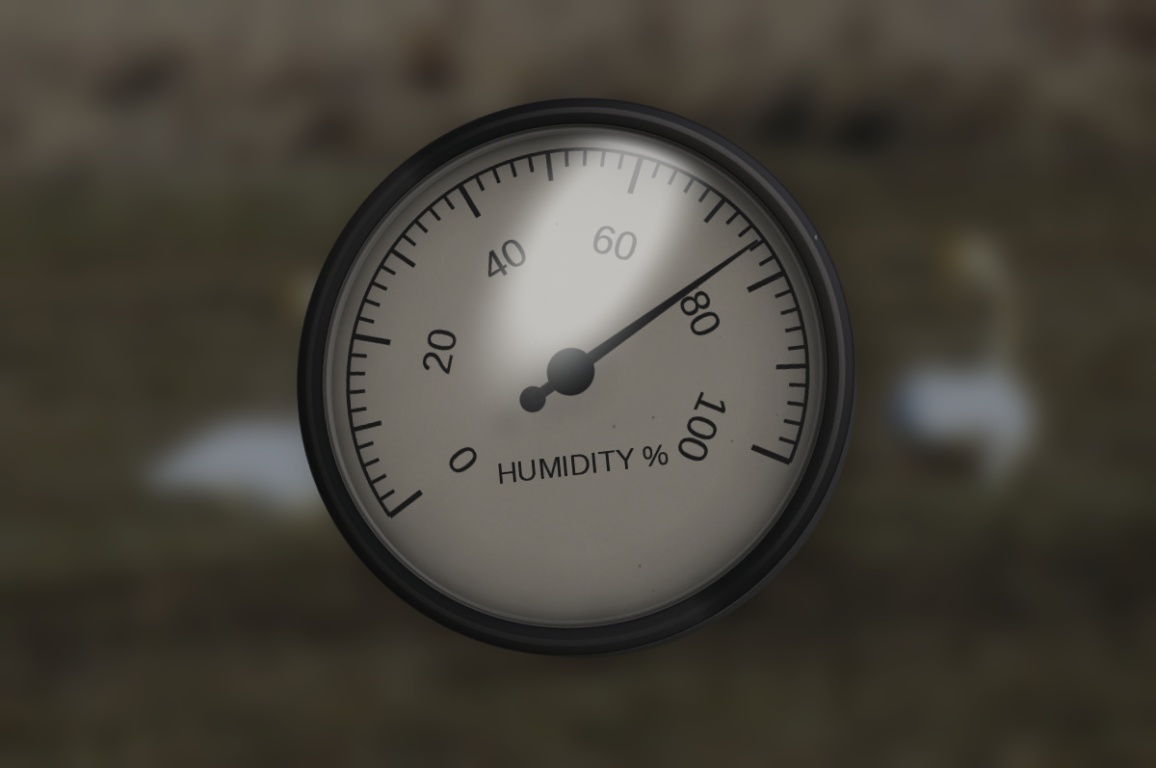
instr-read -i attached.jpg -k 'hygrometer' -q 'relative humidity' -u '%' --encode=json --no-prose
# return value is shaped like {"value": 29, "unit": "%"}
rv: {"value": 76, "unit": "%"}
